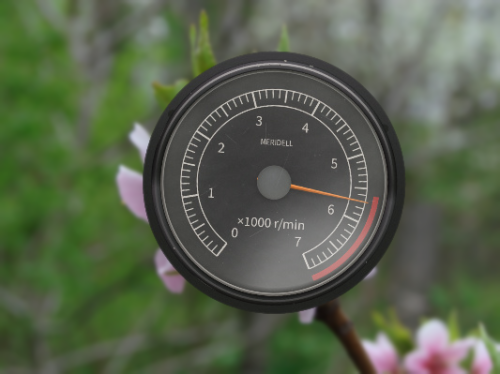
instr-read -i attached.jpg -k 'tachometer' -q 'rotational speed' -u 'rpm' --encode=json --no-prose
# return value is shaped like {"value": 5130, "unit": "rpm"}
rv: {"value": 5700, "unit": "rpm"}
